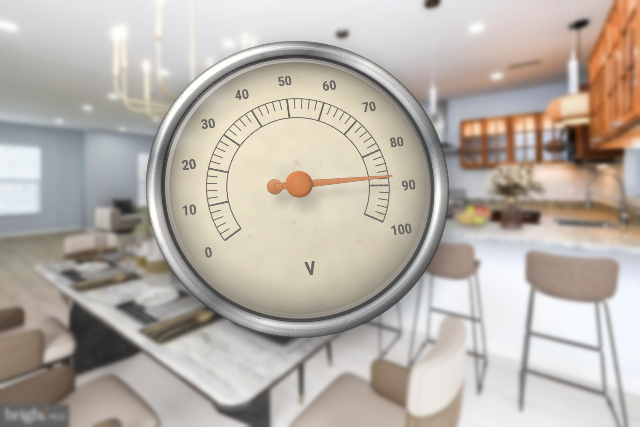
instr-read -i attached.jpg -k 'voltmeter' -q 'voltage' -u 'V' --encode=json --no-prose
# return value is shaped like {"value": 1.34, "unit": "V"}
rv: {"value": 88, "unit": "V"}
